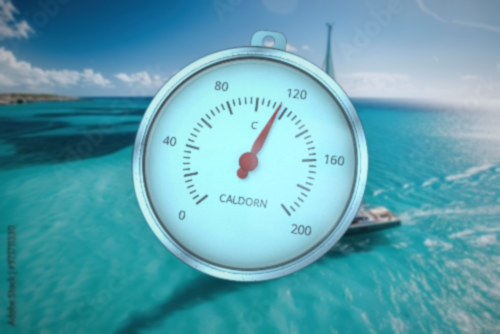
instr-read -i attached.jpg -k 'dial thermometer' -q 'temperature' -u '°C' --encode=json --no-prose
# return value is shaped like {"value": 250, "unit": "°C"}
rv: {"value": 116, "unit": "°C"}
